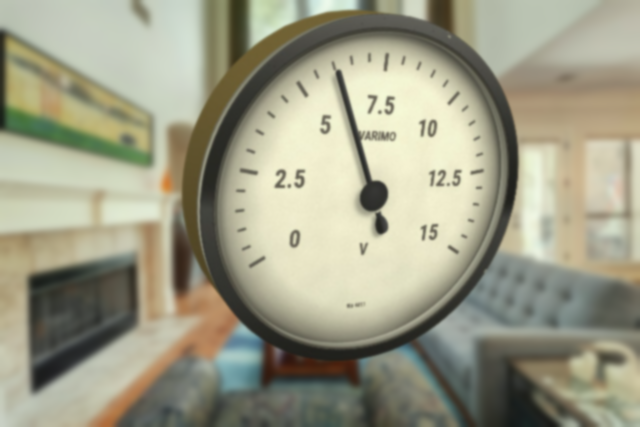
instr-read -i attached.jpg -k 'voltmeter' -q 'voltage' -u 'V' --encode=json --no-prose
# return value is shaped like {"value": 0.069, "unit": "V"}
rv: {"value": 6, "unit": "V"}
